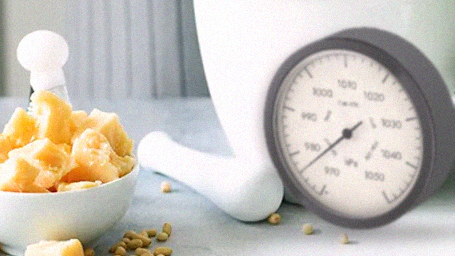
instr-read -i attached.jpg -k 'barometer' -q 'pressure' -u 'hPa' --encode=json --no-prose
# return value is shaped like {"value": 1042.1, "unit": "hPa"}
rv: {"value": 976, "unit": "hPa"}
